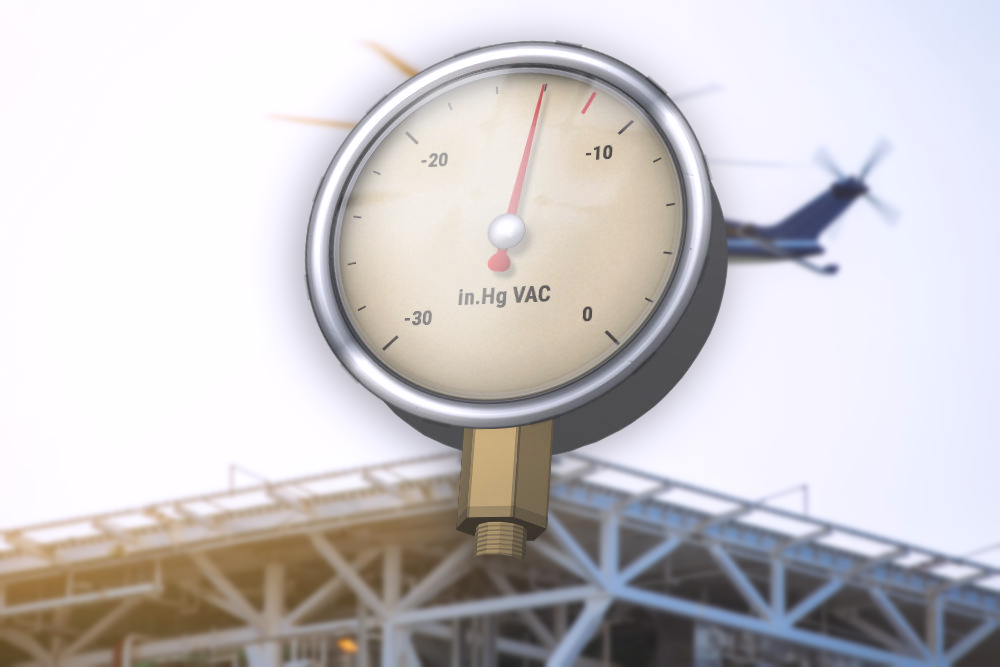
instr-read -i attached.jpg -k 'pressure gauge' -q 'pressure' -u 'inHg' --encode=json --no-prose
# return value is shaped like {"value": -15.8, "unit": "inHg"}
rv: {"value": -14, "unit": "inHg"}
